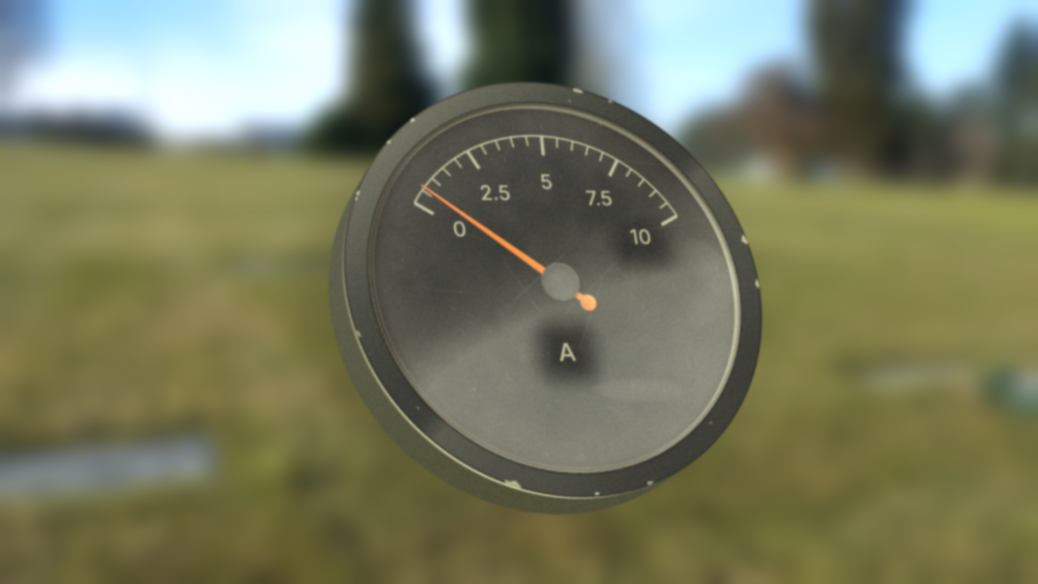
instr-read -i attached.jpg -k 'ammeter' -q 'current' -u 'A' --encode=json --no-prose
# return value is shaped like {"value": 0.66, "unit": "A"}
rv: {"value": 0.5, "unit": "A"}
